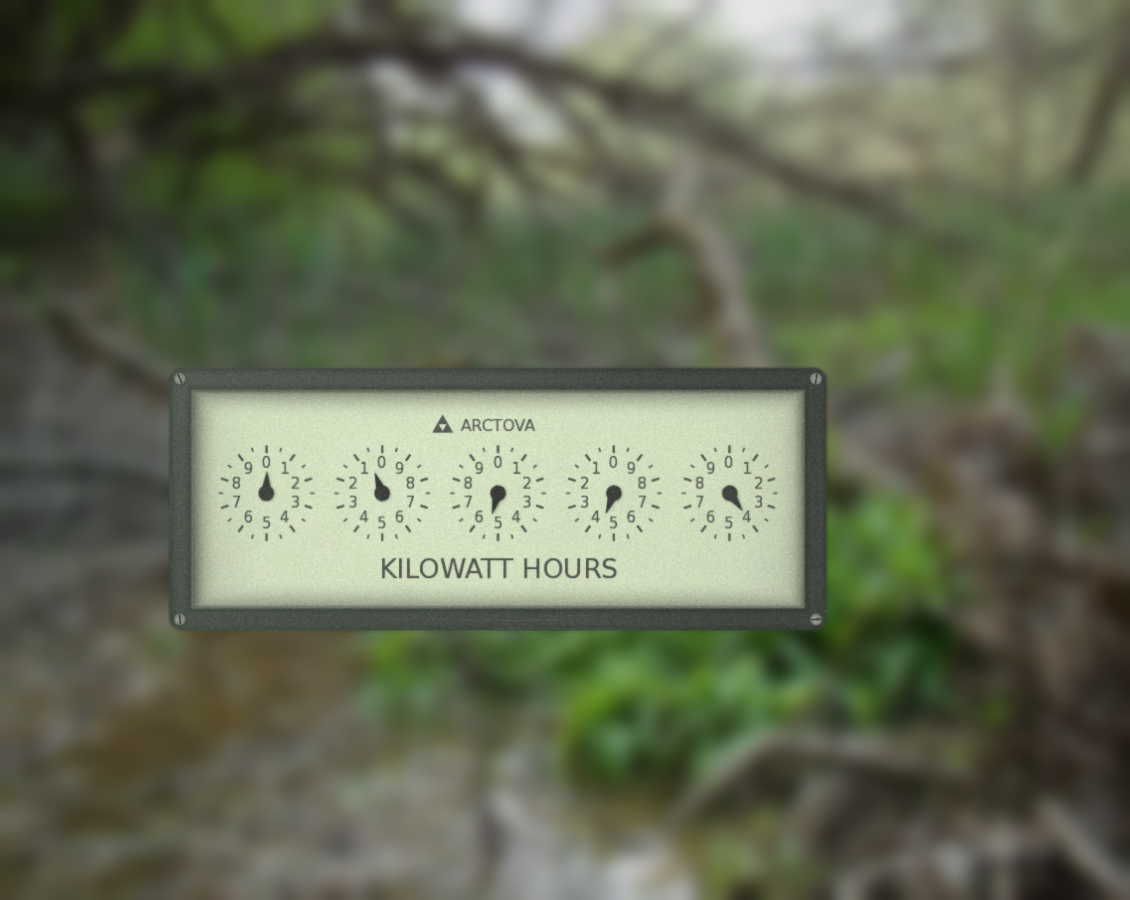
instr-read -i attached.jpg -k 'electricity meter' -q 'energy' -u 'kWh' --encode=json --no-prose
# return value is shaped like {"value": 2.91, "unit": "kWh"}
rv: {"value": 544, "unit": "kWh"}
